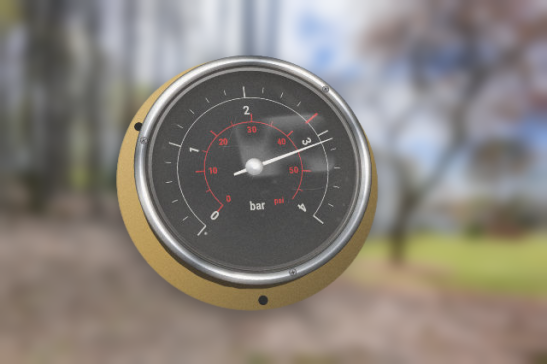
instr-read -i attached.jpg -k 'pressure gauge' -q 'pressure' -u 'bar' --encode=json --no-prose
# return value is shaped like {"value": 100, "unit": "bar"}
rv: {"value": 3.1, "unit": "bar"}
